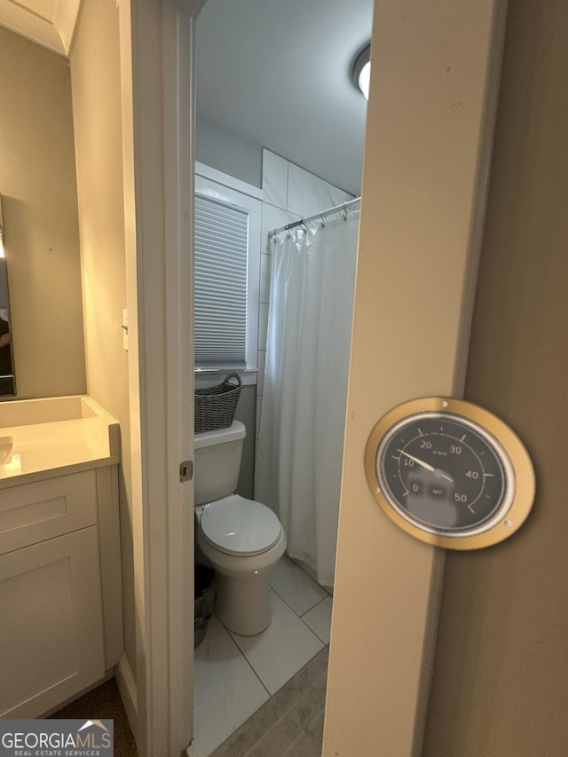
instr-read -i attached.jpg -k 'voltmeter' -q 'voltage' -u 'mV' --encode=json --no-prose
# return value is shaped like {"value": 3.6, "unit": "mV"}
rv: {"value": 12.5, "unit": "mV"}
